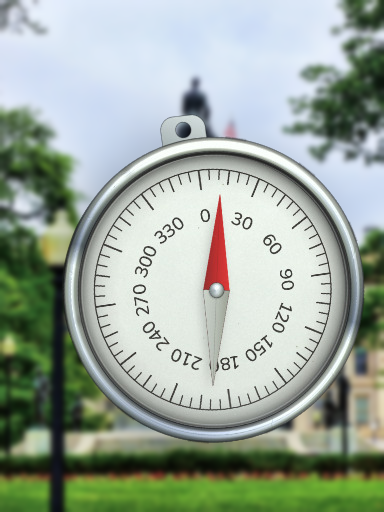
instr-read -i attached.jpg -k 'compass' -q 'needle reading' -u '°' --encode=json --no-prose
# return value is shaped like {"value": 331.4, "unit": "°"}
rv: {"value": 10, "unit": "°"}
